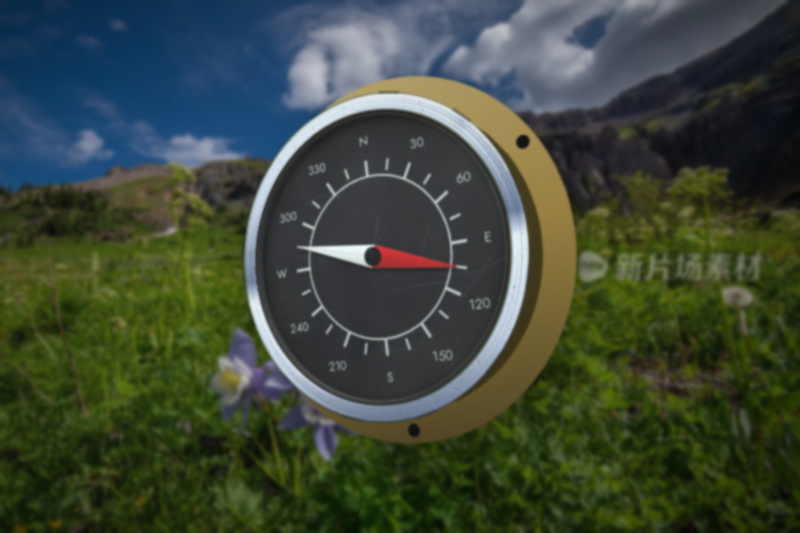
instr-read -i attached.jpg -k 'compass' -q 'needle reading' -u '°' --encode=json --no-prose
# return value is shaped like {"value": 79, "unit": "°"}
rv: {"value": 105, "unit": "°"}
